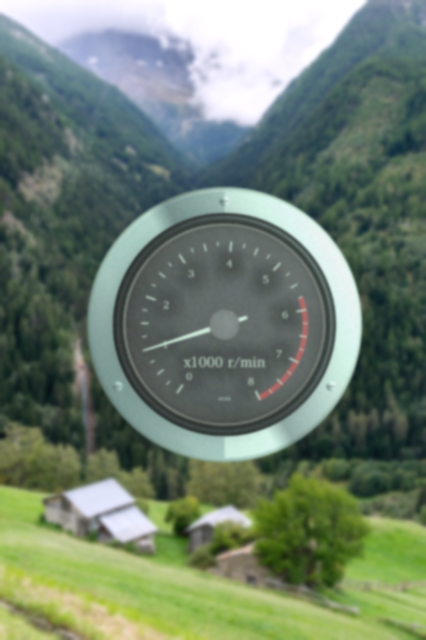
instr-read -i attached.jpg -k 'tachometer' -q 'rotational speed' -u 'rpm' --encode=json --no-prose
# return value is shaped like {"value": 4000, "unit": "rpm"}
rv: {"value": 1000, "unit": "rpm"}
